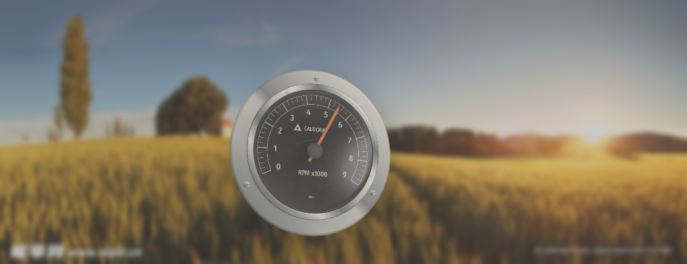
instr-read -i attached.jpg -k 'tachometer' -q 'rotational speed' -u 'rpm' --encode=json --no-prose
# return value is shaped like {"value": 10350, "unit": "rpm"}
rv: {"value": 5400, "unit": "rpm"}
